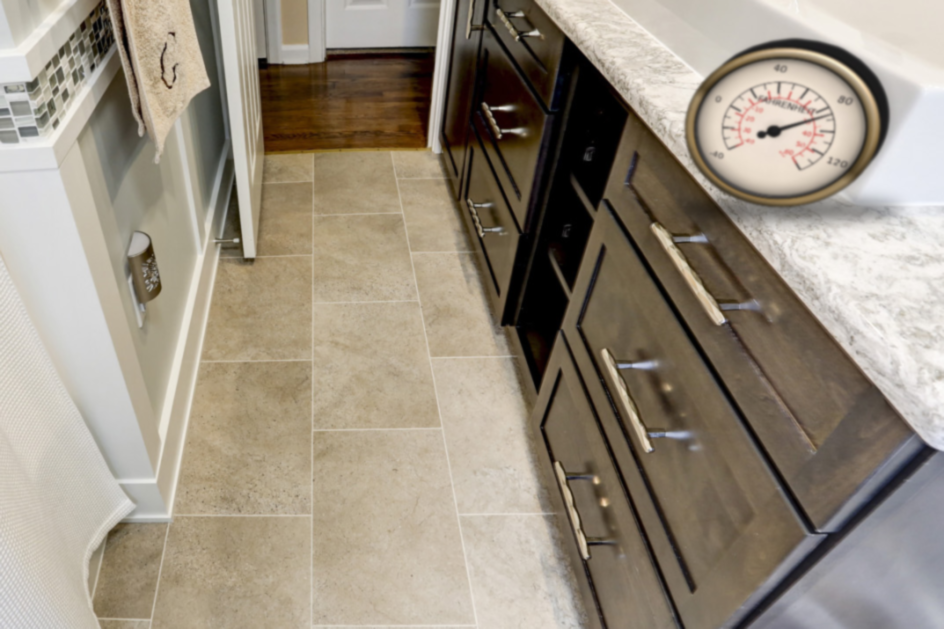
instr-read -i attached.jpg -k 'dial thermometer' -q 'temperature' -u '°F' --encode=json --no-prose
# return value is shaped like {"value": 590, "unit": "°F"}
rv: {"value": 85, "unit": "°F"}
